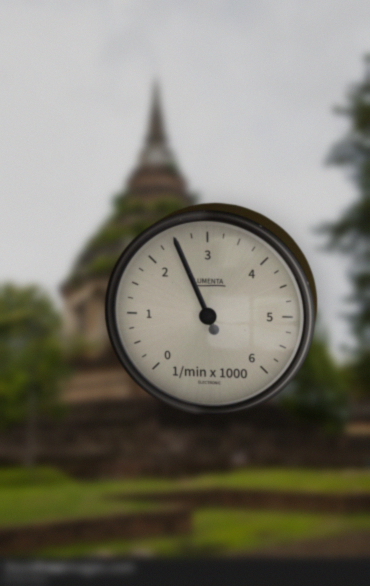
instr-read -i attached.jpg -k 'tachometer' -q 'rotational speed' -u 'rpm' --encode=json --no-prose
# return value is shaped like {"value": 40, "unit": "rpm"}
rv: {"value": 2500, "unit": "rpm"}
